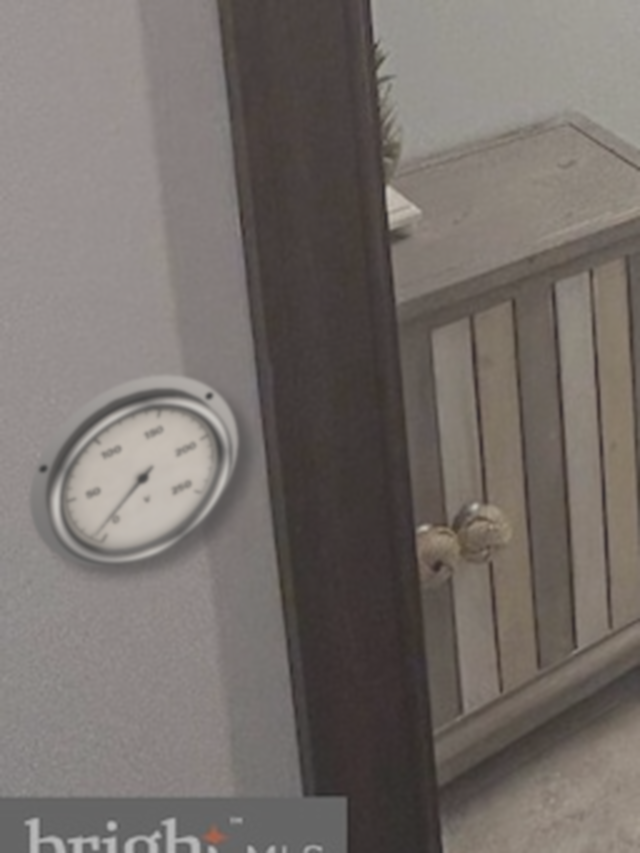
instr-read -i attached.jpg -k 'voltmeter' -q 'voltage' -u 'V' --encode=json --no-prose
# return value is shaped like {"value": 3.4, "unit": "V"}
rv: {"value": 10, "unit": "V"}
